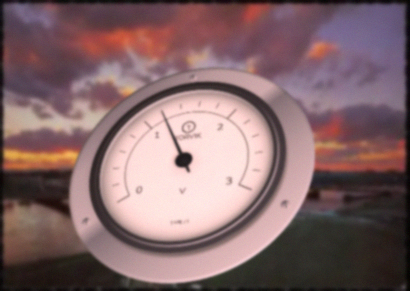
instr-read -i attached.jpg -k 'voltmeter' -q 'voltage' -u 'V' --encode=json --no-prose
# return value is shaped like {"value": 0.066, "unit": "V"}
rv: {"value": 1.2, "unit": "V"}
